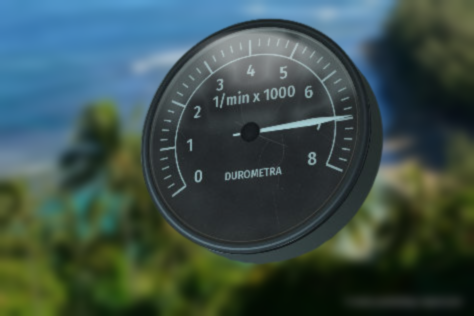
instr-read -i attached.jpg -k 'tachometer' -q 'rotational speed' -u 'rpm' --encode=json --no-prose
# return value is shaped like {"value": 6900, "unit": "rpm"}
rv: {"value": 7000, "unit": "rpm"}
